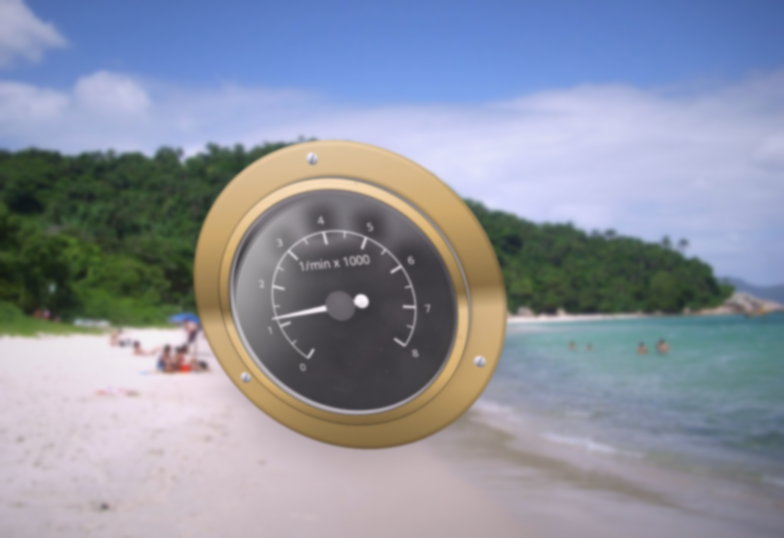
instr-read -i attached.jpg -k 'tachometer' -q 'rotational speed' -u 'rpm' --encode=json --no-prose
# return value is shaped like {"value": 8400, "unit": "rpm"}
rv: {"value": 1250, "unit": "rpm"}
